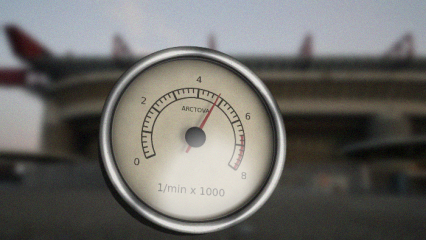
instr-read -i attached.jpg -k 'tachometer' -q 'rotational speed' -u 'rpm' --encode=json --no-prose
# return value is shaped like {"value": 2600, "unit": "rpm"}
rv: {"value": 4800, "unit": "rpm"}
